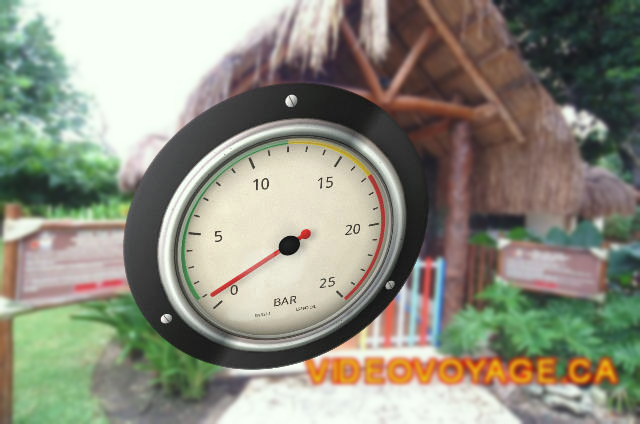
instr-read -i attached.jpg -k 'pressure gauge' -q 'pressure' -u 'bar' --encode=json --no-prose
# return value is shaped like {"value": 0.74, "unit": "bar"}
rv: {"value": 1, "unit": "bar"}
